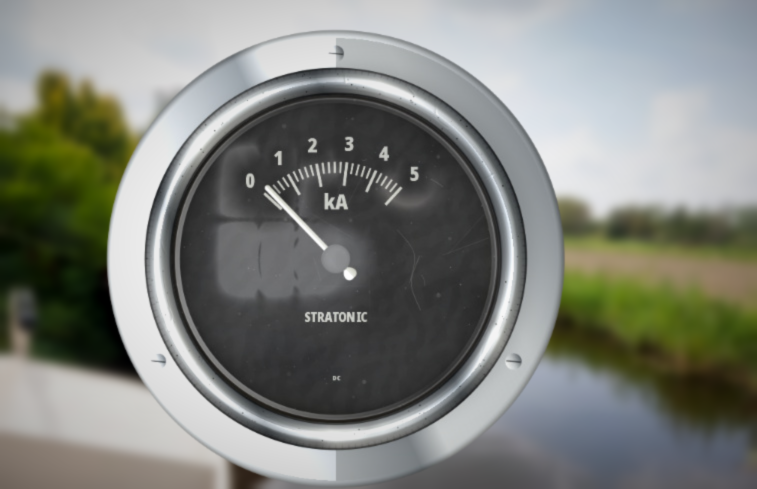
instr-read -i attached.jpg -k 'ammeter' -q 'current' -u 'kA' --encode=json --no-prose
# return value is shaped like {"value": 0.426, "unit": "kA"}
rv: {"value": 0.2, "unit": "kA"}
